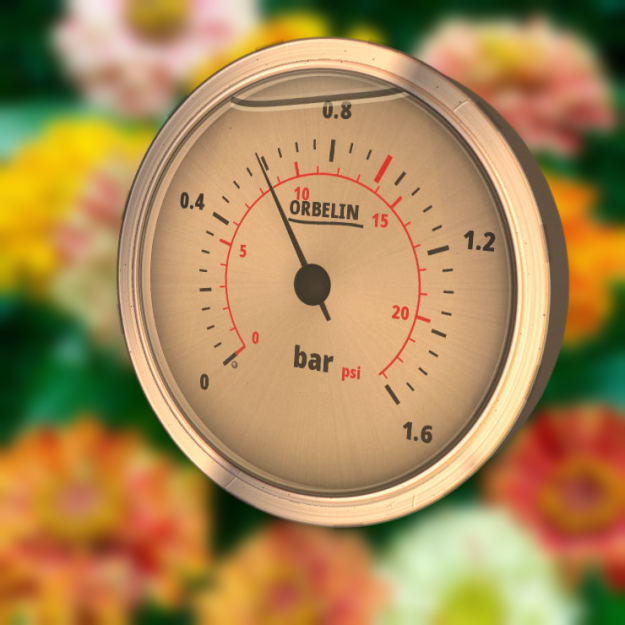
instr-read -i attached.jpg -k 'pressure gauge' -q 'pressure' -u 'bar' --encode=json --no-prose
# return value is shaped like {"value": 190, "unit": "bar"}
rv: {"value": 0.6, "unit": "bar"}
